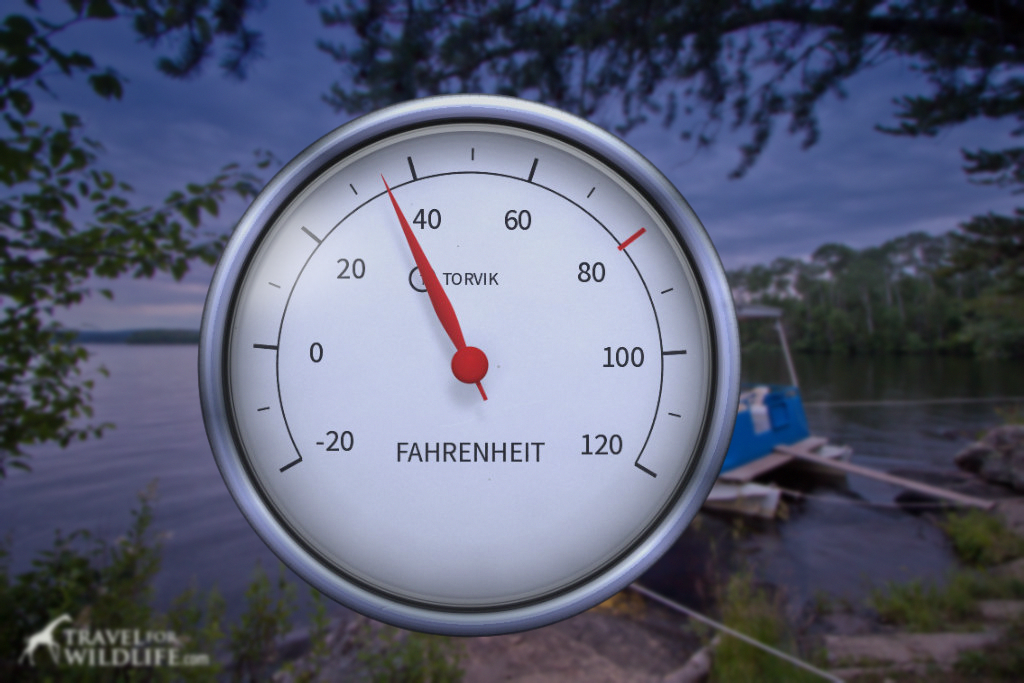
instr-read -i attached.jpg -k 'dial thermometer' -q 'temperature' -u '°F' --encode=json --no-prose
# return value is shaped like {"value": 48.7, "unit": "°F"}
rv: {"value": 35, "unit": "°F"}
